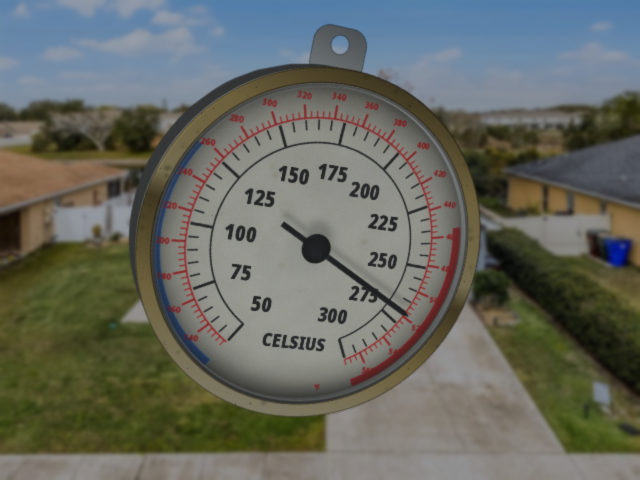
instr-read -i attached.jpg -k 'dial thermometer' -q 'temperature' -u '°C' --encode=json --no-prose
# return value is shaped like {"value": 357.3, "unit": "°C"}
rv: {"value": 270, "unit": "°C"}
